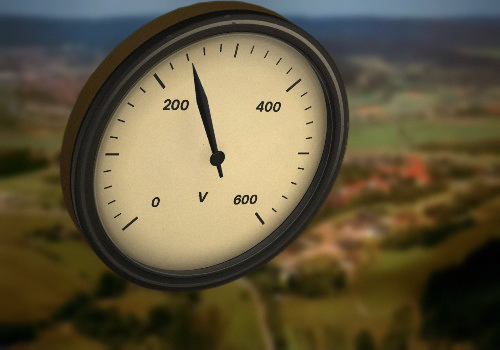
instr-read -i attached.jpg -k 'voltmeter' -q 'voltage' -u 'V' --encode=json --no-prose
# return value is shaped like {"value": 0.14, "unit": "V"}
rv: {"value": 240, "unit": "V"}
